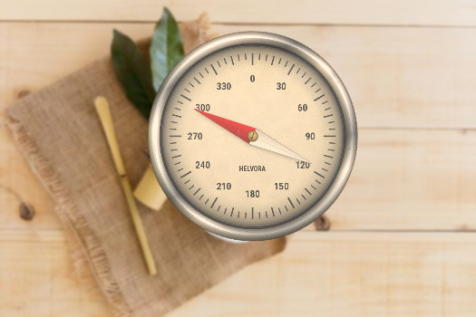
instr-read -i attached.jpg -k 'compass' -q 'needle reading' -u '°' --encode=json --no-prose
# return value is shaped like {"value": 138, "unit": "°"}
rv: {"value": 295, "unit": "°"}
